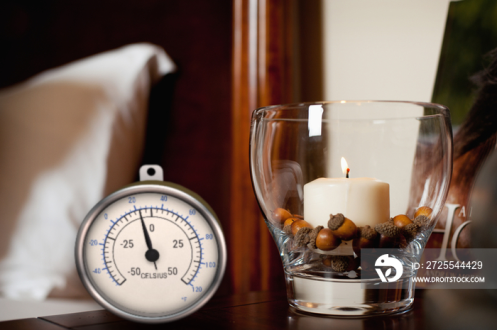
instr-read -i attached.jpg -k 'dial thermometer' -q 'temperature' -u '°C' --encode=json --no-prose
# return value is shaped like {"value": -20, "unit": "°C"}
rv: {"value": -5, "unit": "°C"}
